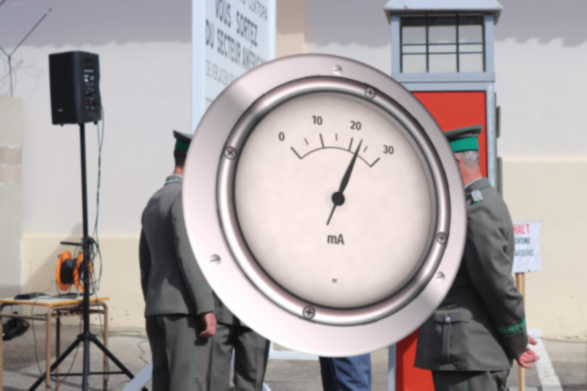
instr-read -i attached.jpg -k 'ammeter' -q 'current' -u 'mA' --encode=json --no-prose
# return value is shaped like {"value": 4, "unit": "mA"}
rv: {"value": 22.5, "unit": "mA"}
